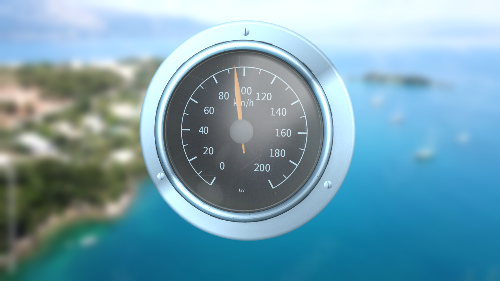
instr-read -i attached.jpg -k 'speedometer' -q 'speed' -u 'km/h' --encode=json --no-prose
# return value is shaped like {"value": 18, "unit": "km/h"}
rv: {"value": 95, "unit": "km/h"}
